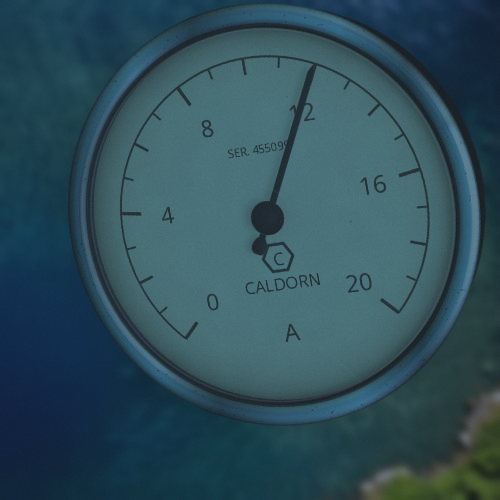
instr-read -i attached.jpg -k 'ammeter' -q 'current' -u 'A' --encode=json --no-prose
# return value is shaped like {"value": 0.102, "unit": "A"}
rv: {"value": 12, "unit": "A"}
